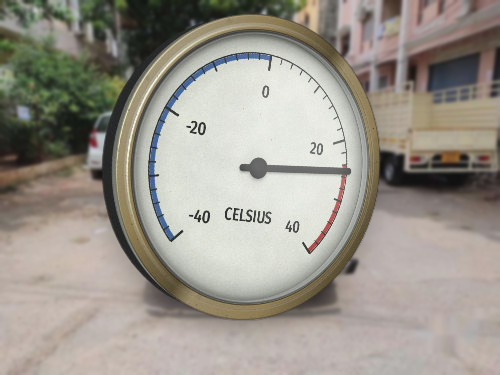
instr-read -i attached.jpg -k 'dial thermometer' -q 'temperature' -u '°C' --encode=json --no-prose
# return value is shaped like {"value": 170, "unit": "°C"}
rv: {"value": 25, "unit": "°C"}
